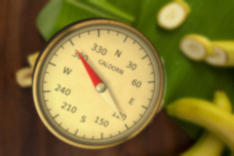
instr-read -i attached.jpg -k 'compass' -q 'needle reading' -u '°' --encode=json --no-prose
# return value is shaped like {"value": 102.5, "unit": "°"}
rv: {"value": 300, "unit": "°"}
